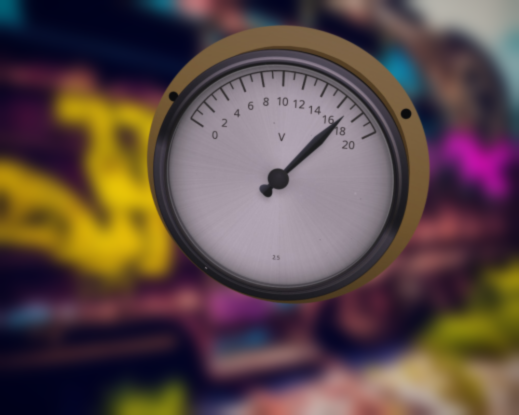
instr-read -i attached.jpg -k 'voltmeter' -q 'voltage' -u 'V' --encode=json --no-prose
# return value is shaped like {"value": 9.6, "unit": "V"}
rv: {"value": 17, "unit": "V"}
